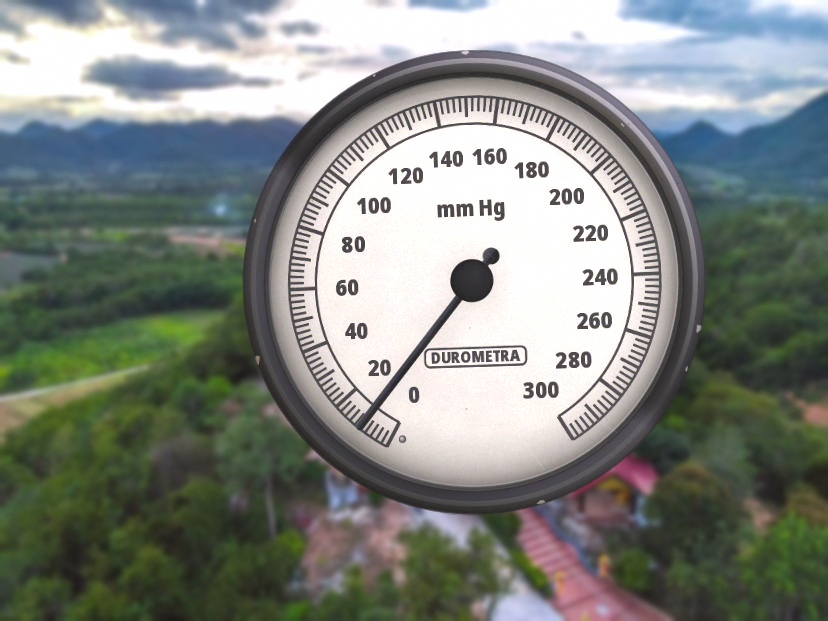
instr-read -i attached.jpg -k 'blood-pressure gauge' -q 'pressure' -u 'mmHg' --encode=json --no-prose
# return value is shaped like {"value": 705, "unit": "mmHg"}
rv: {"value": 10, "unit": "mmHg"}
